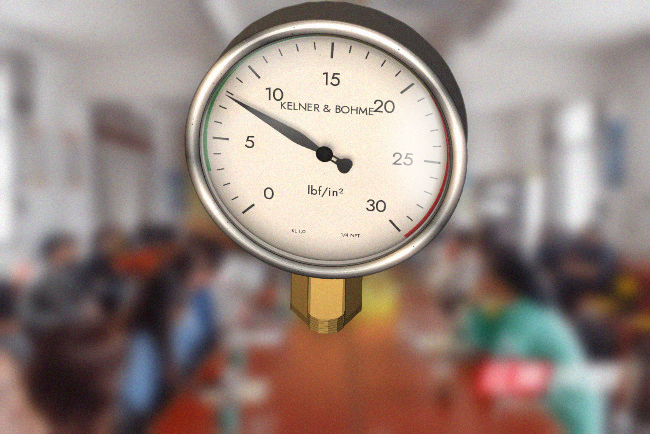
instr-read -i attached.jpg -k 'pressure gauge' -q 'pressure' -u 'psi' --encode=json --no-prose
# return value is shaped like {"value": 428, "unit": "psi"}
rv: {"value": 8, "unit": "psi"}
